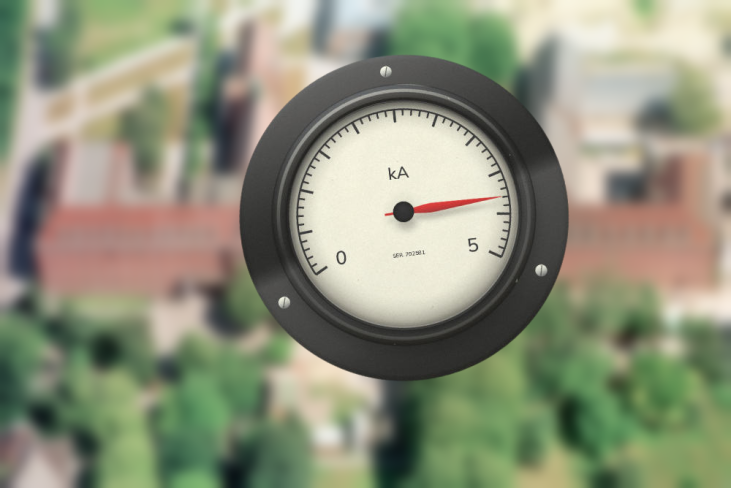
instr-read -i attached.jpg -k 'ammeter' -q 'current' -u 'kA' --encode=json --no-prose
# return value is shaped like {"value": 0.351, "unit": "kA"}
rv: {"value": 4.3, "unit": "kA"}
